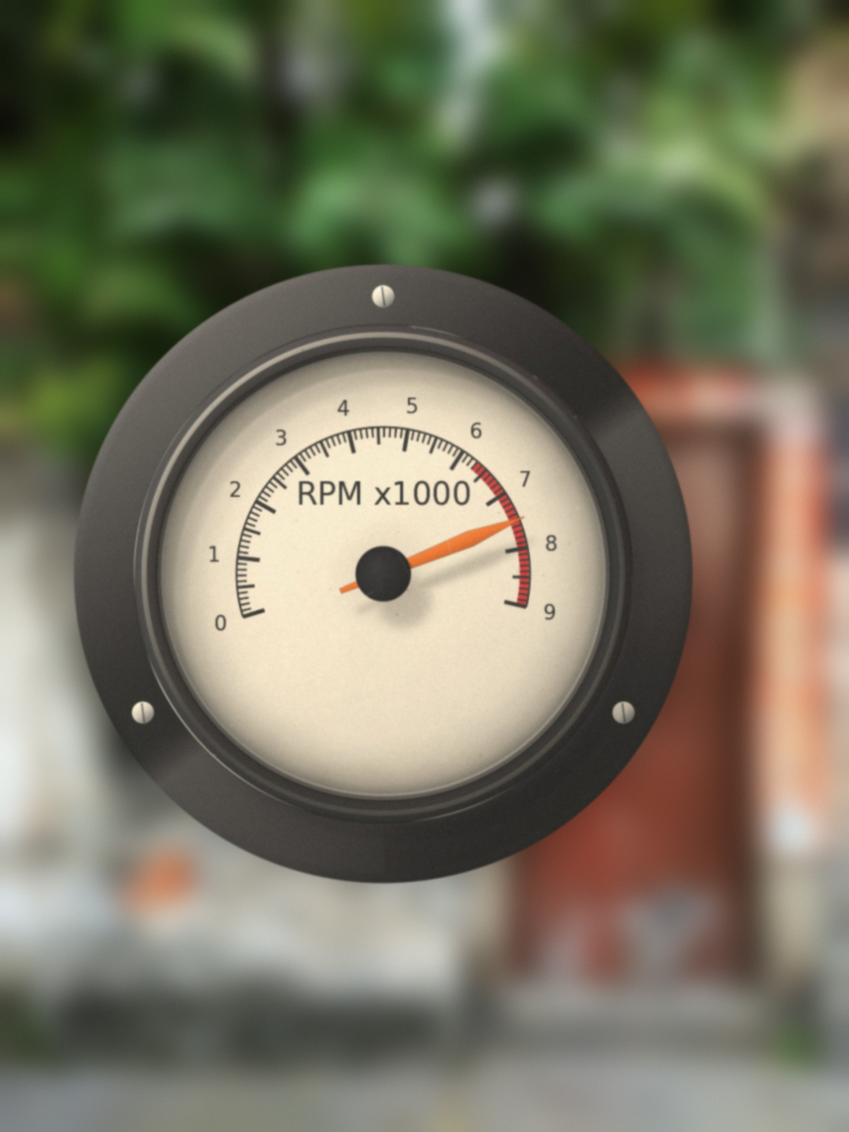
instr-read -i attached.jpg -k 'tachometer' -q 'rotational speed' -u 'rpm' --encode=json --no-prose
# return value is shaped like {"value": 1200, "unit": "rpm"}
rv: {"value": 7500, "unit": "rpm"}
